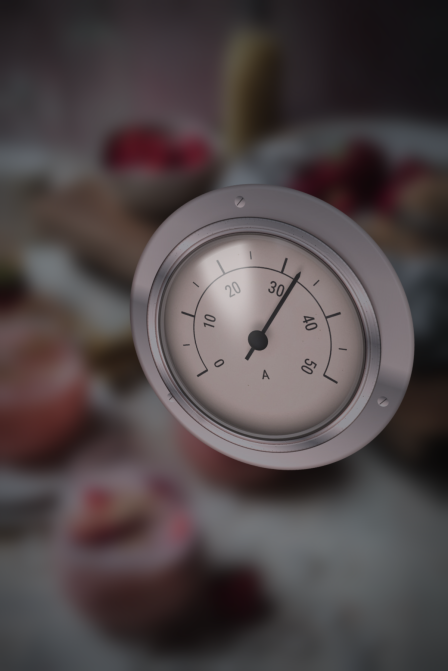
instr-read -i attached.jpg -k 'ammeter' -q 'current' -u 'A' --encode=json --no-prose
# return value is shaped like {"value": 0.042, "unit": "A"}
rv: {"value": 32.5, "unit": "A"}
